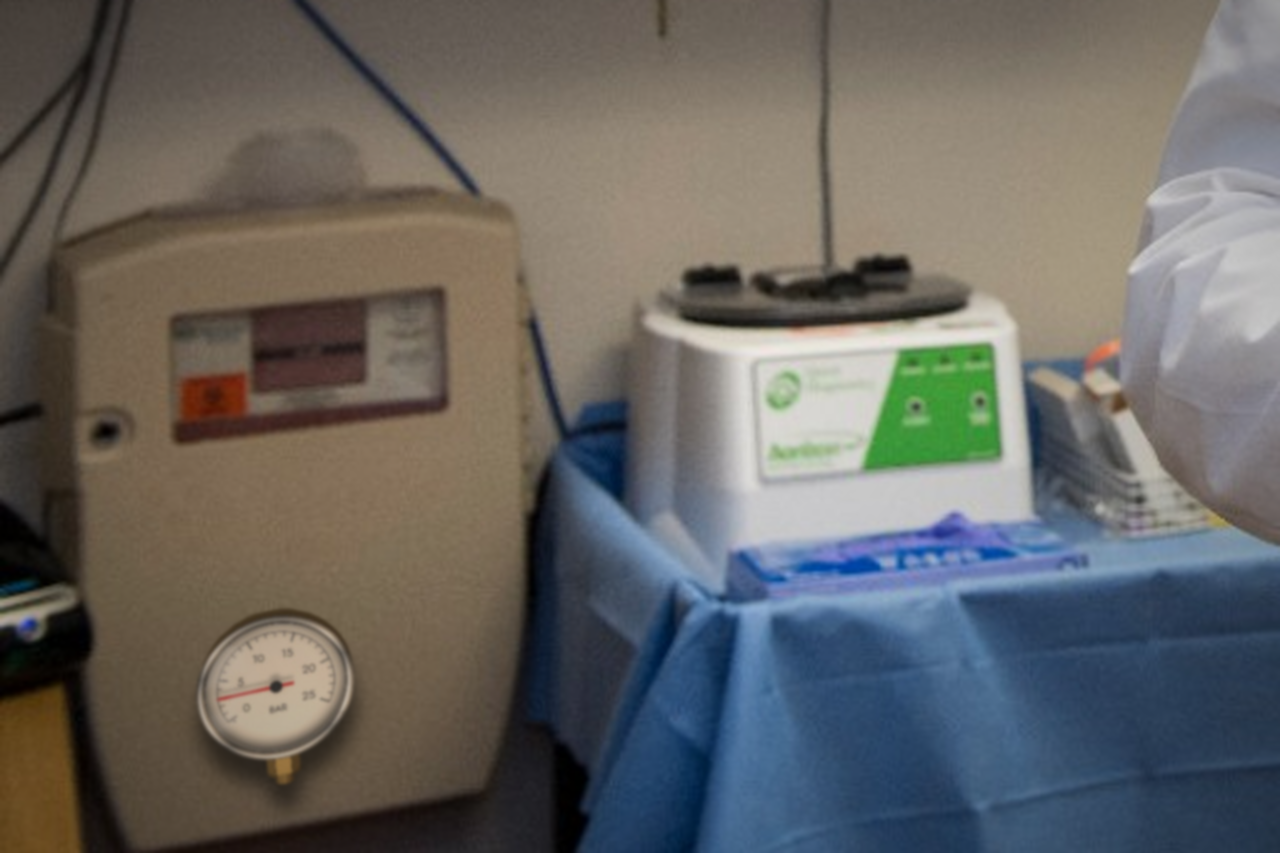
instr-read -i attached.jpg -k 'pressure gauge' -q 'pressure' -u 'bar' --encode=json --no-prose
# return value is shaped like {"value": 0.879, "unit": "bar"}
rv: {"value": 3, "unit": "bar"}
